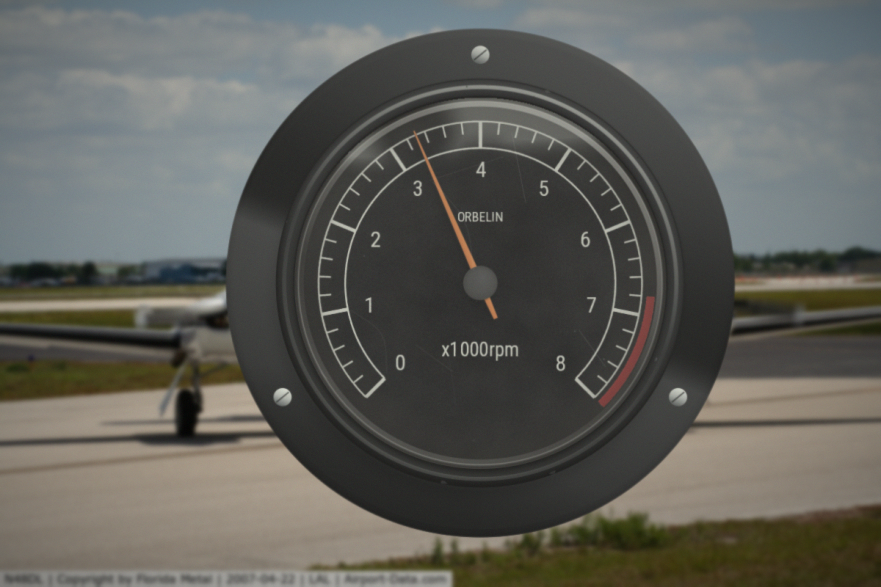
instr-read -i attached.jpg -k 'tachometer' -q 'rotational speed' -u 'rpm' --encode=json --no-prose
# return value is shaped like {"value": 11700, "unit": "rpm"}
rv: {"value": 3300, "unit": "rpm"}
